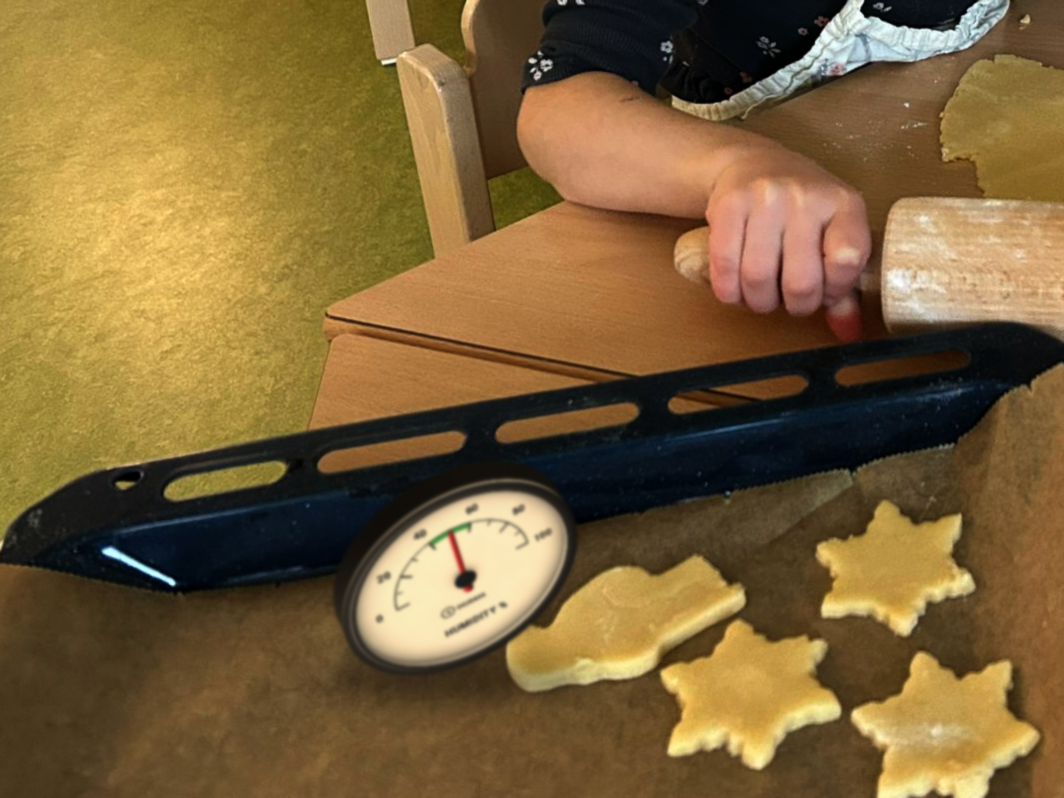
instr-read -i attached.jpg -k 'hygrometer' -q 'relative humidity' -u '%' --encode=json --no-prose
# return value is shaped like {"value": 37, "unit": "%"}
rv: {"value": 50, "unit": "%"}
